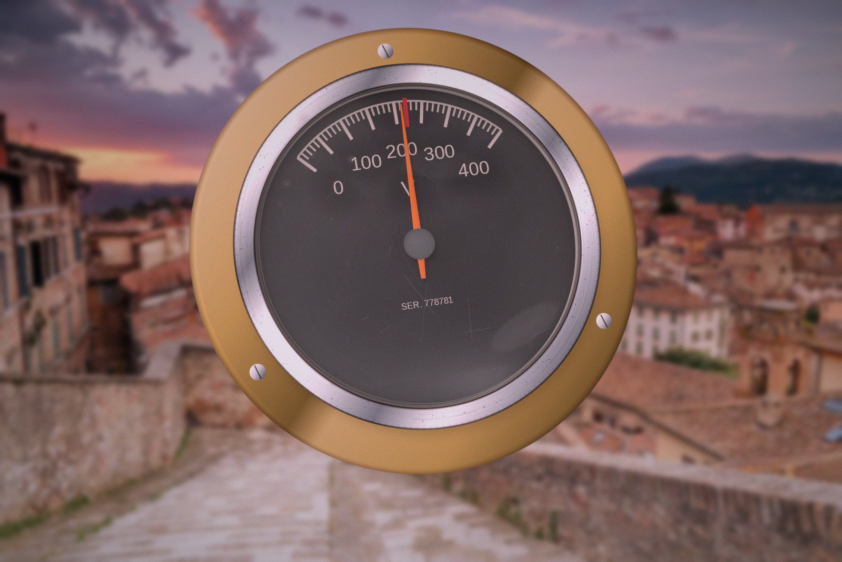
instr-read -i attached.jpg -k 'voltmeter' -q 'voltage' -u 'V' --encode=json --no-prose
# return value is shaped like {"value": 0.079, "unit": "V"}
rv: {"value": 210, "unit": "V"}
